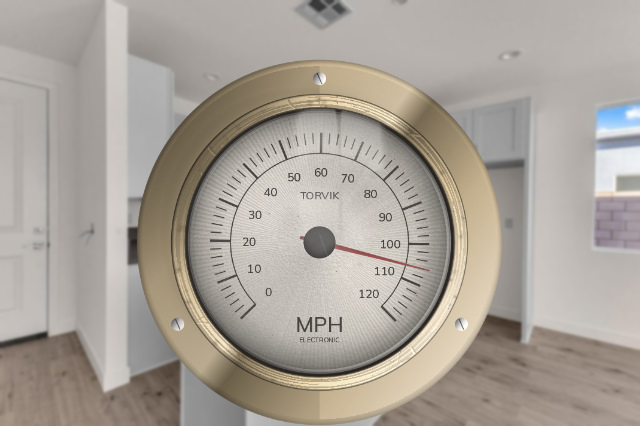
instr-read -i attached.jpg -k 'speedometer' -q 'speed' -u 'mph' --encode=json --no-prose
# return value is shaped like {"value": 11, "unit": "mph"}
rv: {"value": 106, "unit": "mph"}
